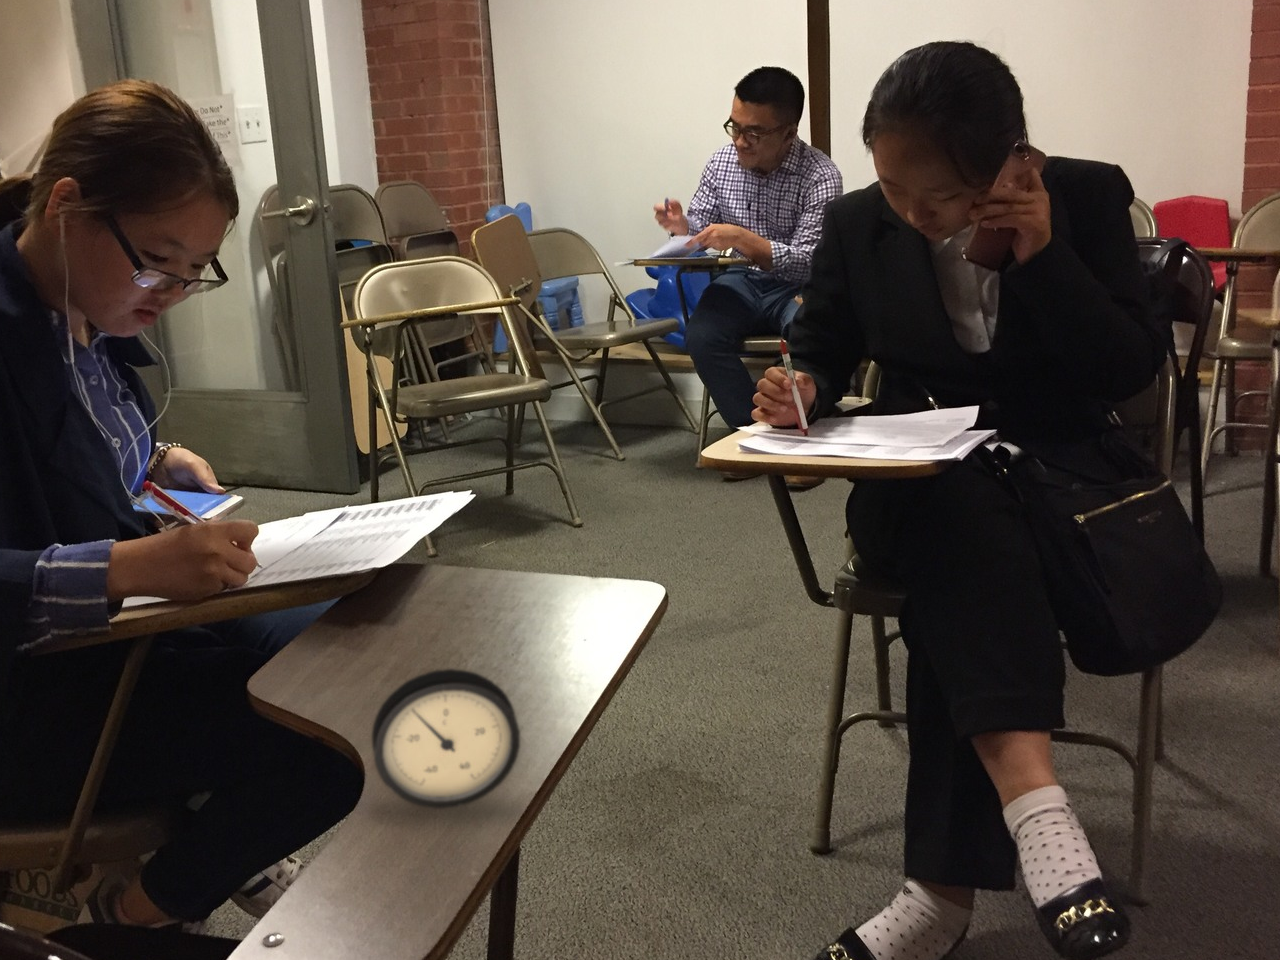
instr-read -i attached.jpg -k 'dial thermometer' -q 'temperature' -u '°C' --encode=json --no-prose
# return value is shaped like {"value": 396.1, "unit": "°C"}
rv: {"value": -10, "unit": "°C"}
